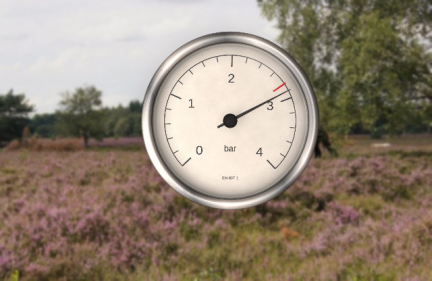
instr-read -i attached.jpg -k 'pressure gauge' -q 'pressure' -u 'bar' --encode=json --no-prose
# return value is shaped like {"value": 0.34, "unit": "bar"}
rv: {"value": 2.9, "unit": "bar"}
